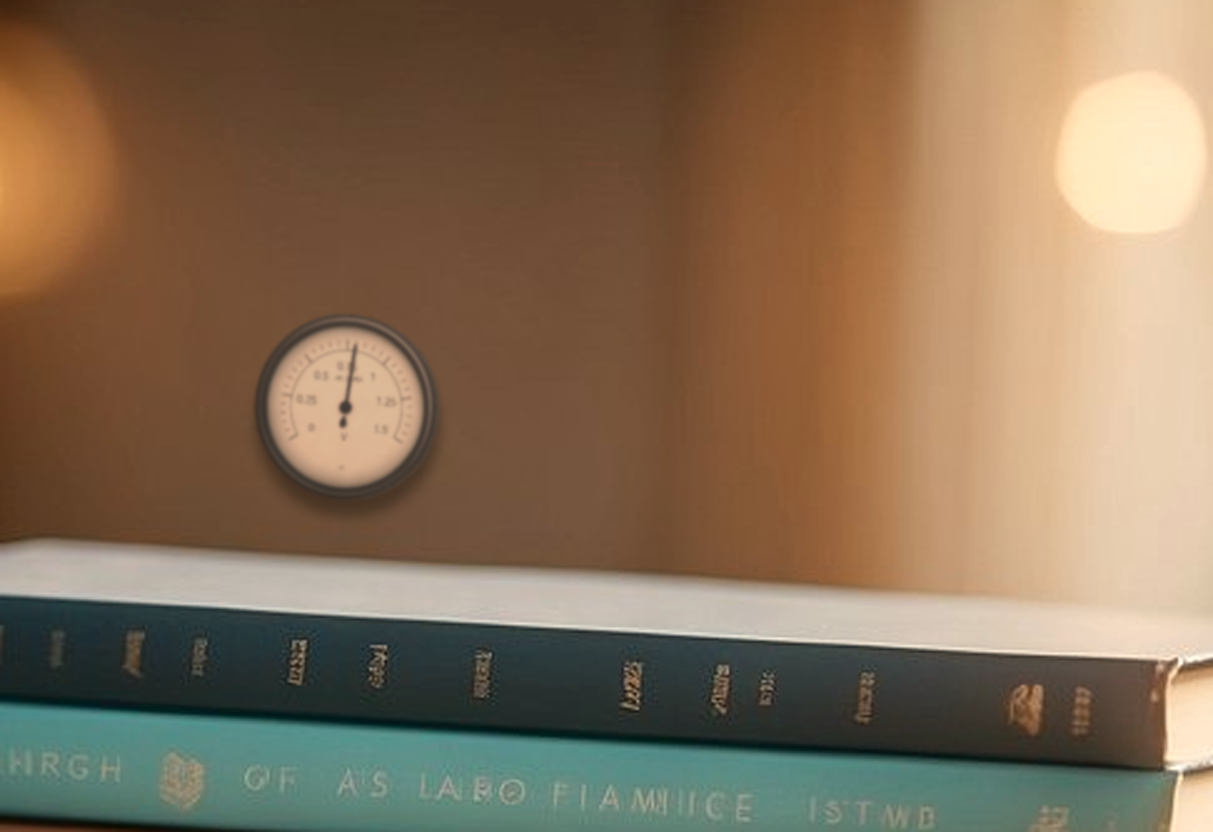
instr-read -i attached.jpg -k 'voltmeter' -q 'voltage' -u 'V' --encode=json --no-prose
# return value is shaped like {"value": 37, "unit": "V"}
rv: {"value": 0.8, "unit": "V"}
